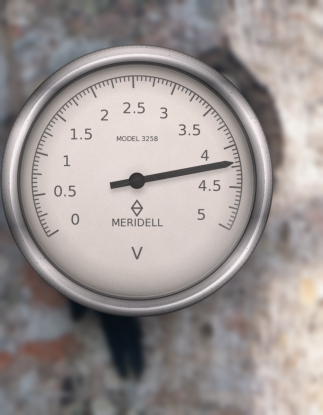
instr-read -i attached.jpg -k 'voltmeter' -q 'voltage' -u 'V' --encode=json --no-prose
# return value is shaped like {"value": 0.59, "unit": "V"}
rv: {"value": 4.2, "unit": "V"}
